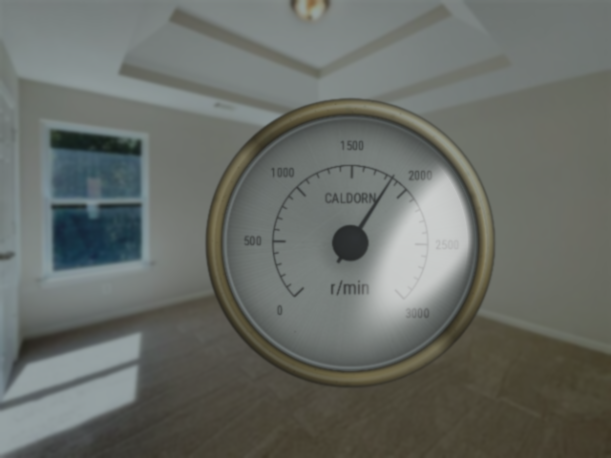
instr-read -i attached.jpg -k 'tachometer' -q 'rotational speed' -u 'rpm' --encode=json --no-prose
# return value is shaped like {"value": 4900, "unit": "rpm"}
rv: {"value": 1850, "unit": "rpm"}
